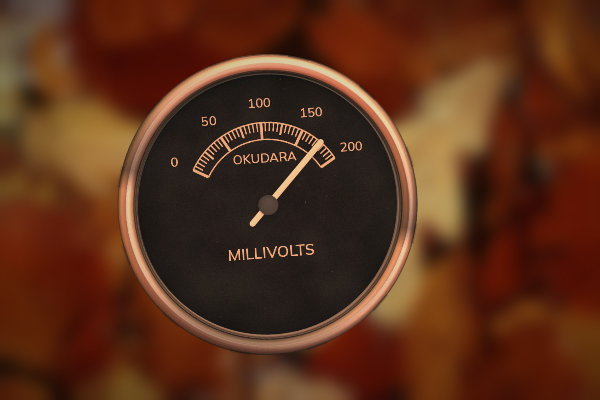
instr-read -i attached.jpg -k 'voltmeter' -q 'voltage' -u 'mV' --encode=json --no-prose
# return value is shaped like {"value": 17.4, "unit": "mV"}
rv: {"value": 175, "unit": "mV"}
